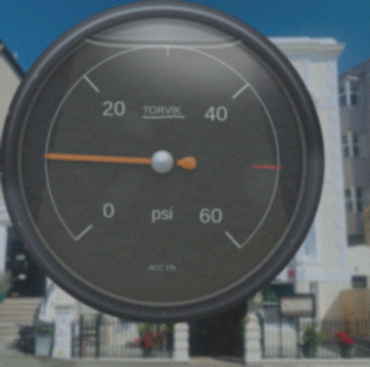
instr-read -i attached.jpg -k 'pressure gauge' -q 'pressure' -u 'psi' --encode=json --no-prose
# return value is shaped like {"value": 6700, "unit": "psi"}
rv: {"value": 10, "unit": "psi"}
